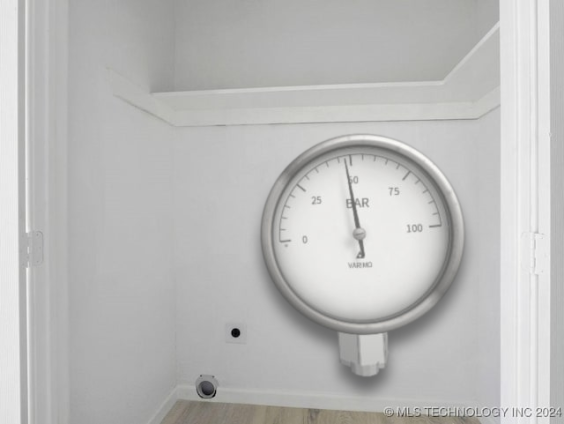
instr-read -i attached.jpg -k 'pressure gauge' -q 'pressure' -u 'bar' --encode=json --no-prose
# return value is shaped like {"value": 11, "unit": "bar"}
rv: {"value": 47.5, "unit": "bar"}
